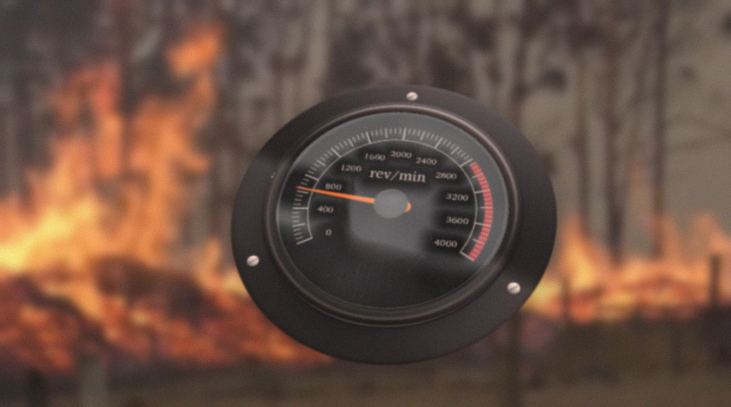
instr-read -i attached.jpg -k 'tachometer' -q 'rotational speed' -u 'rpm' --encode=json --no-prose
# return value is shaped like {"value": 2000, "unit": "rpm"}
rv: {"value": 600, "unit": "rpm"}
